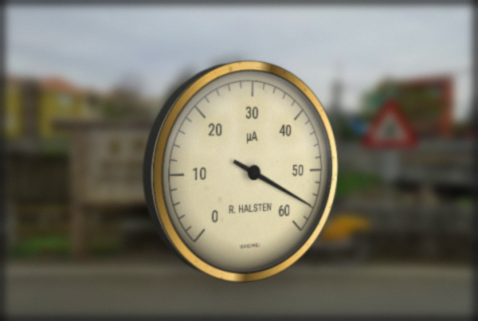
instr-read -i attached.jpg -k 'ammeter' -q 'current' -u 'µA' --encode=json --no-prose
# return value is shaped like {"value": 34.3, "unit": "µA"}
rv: {"value": 56, "unit": "µA"}
